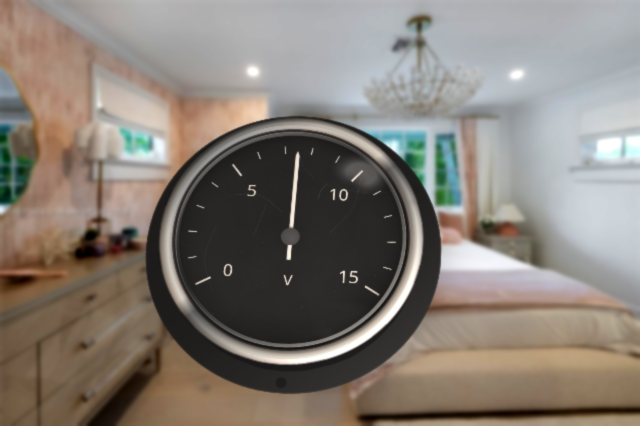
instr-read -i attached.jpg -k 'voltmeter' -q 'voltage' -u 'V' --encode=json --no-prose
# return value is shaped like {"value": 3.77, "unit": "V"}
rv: {"value": 7.5, "unit": "V"}
